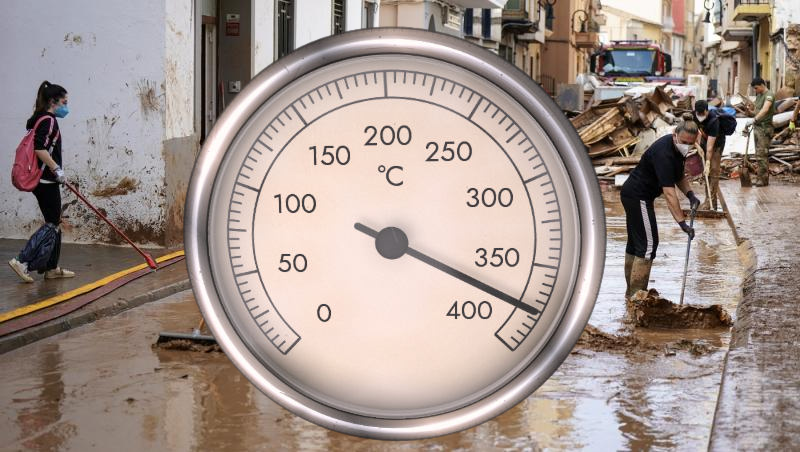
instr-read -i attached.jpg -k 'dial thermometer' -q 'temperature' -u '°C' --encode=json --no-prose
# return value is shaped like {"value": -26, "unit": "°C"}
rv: {"value": 375, "unit": "°C"}
